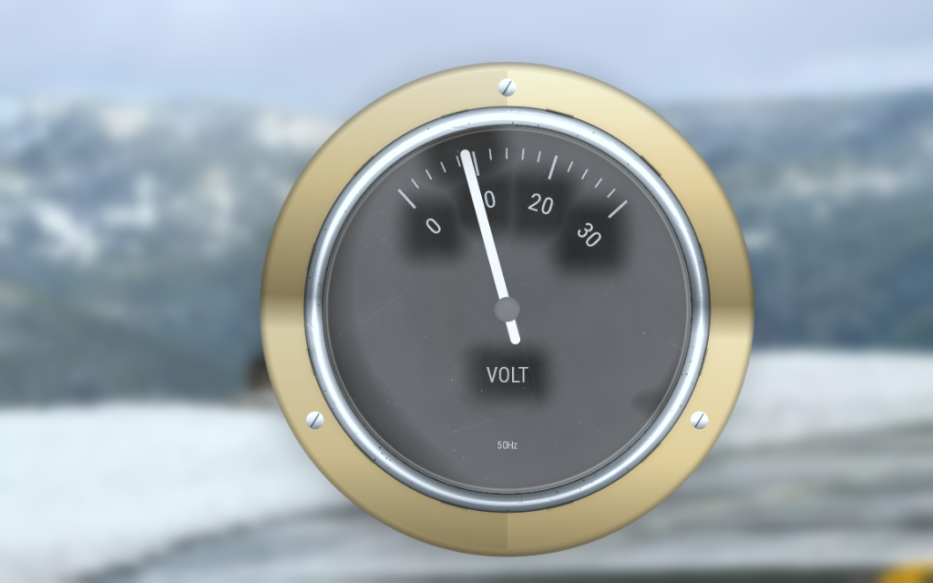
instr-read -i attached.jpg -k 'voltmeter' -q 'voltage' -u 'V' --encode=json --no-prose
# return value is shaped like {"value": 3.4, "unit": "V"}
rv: {"value": 9, "unit": "V"}
